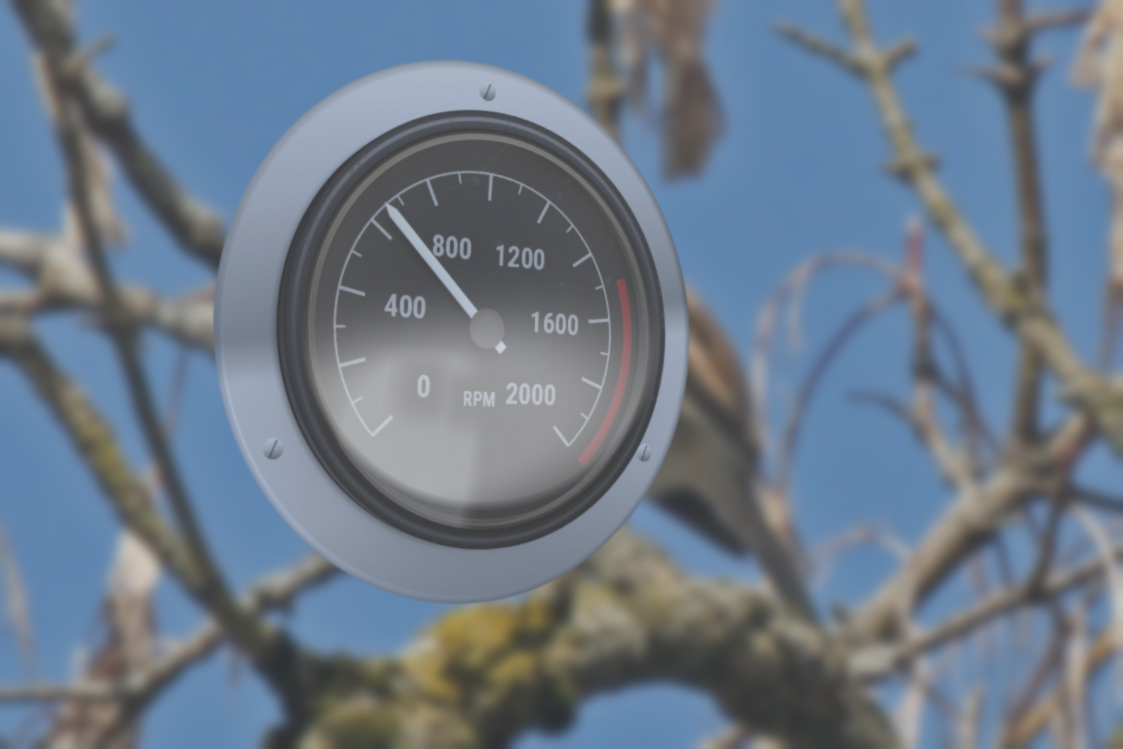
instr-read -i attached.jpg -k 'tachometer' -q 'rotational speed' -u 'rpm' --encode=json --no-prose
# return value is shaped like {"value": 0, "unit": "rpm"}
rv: {"value": 650, "unit": "rpm"}
